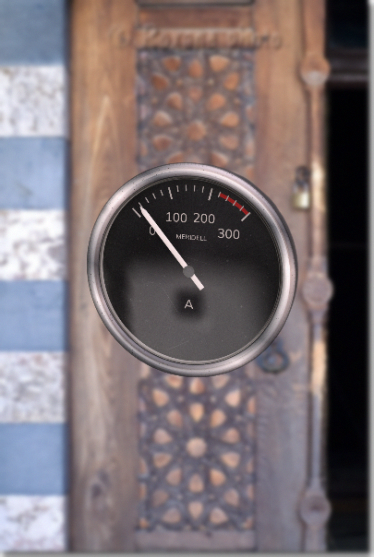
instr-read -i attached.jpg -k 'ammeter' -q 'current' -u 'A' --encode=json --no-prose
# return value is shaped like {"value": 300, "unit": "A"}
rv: {"value": 20, "unit": "A"}
